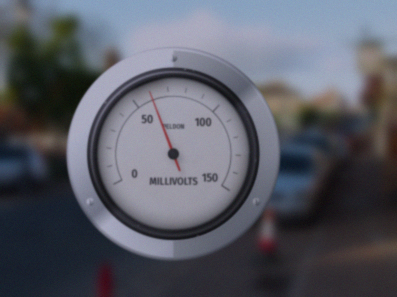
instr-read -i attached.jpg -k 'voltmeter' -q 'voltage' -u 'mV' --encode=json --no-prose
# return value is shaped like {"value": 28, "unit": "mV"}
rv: {"value": 60, "unit": "mV"}
